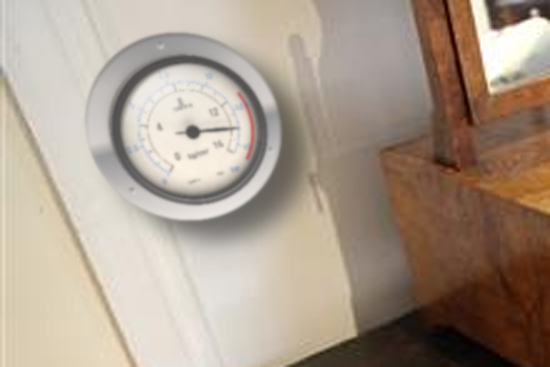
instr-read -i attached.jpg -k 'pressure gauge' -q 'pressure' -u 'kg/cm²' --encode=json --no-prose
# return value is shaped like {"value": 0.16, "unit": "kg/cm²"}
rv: {"value": 14, "unit": "kg/cm²"}
